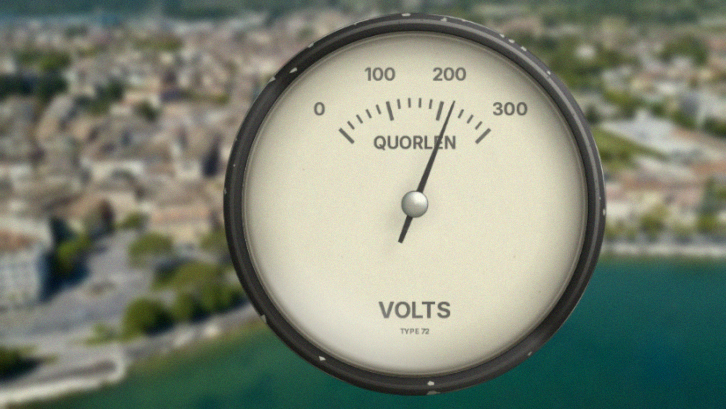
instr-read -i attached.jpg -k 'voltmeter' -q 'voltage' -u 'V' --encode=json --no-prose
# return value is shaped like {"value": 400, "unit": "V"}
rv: {"value": 220, "unit": "V"}
